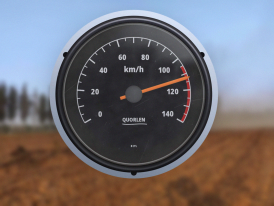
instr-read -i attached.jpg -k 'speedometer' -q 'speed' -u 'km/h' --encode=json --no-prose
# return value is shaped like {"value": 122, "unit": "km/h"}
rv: {"value": 112.5, "unit": "km/h"}
